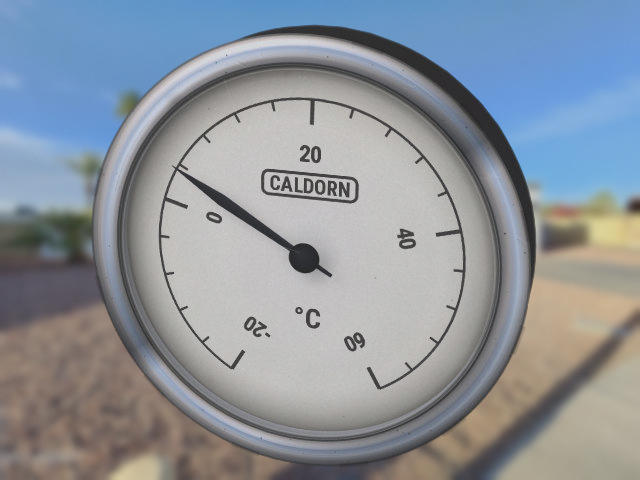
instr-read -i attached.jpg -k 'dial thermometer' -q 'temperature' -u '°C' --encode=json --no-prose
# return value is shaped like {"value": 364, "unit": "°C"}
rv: {"value": 4, "unit": "°C"}
